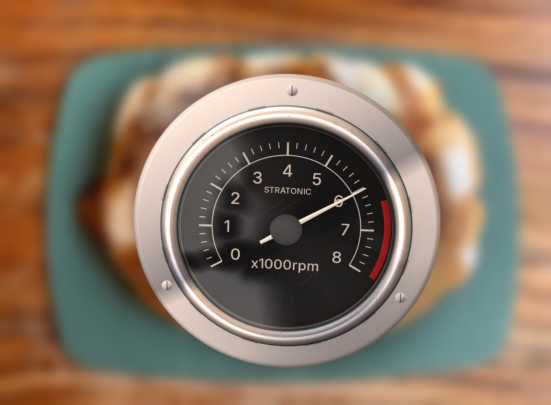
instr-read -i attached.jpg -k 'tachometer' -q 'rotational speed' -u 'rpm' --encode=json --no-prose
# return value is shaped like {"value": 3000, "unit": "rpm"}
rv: {"value": 6000, "unit": "rpm"}
